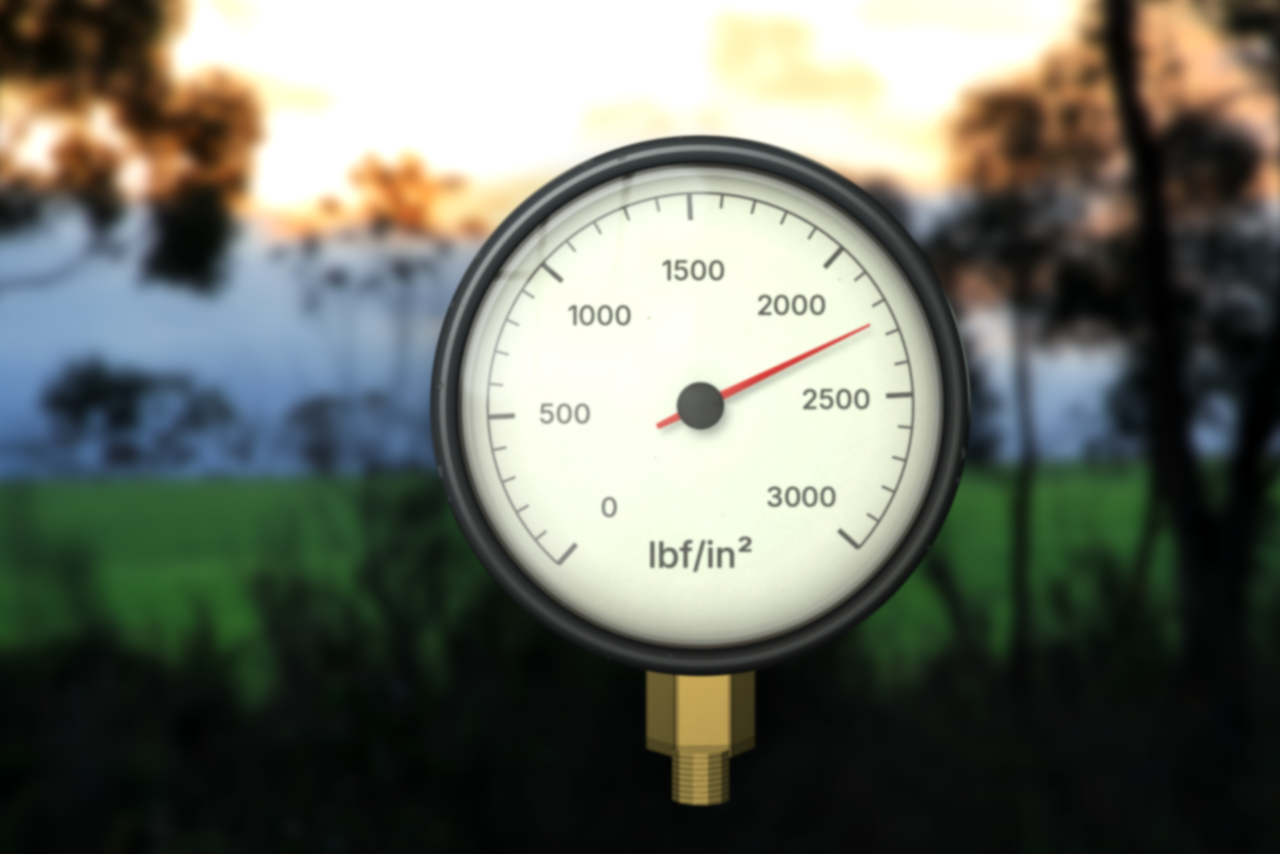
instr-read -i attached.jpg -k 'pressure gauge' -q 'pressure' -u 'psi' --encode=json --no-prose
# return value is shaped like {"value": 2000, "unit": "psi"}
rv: {"value": 2250, "unit": "psi"}
